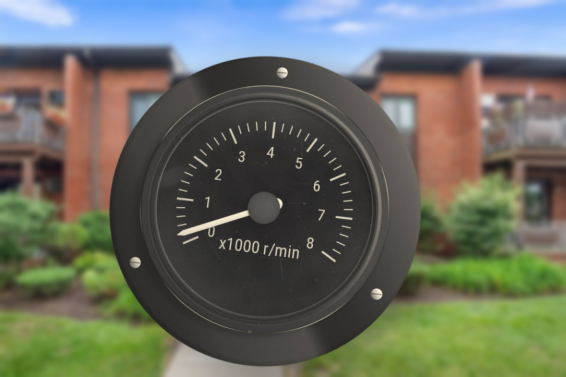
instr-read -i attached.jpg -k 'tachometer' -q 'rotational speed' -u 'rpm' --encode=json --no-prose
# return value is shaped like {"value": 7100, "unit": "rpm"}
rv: {"value": 200, "unit": "rpm"}
